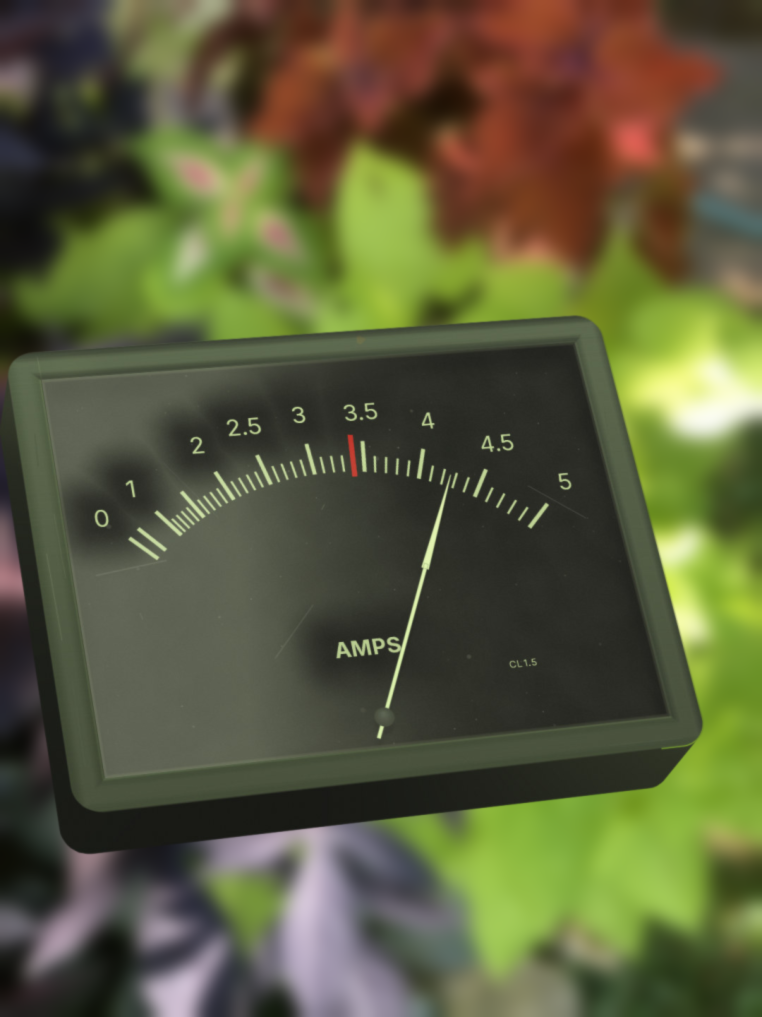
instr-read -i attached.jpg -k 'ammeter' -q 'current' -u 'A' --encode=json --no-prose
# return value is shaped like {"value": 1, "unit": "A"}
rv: {"value": 4.25, "unit": "A"}
